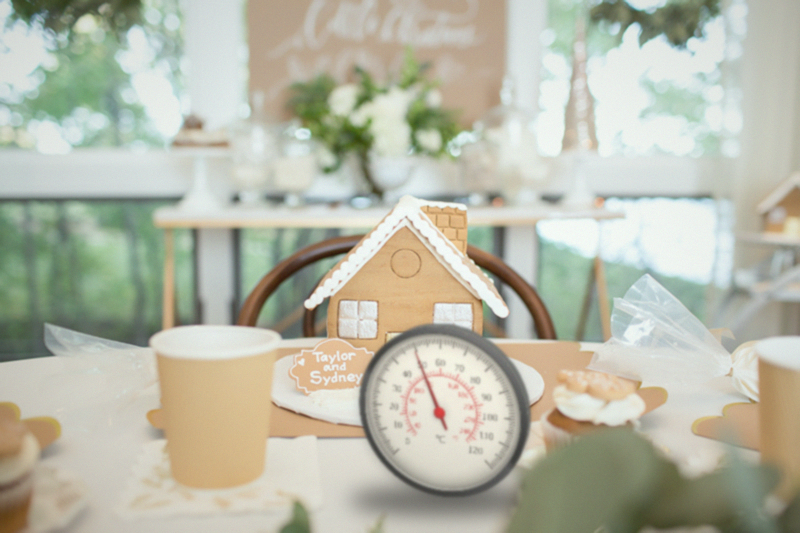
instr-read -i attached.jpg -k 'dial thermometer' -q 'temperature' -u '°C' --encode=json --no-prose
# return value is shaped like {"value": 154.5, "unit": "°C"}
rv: {"value": 50, "unit": "°C"}
